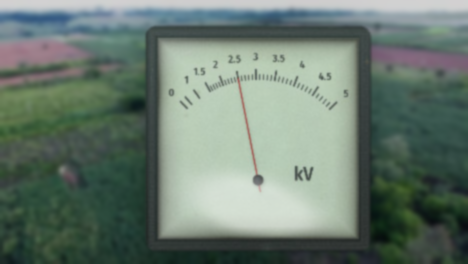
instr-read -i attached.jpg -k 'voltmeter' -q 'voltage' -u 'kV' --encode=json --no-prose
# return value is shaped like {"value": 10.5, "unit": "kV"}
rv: {"value": 2.5, "unit": "kV"}
